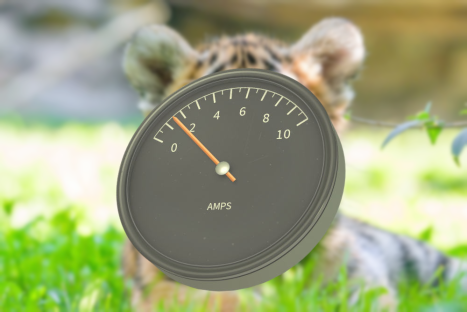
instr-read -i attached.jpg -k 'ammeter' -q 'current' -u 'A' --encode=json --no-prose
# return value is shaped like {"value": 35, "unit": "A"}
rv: {"value": 1.5, "unit": "A"}
